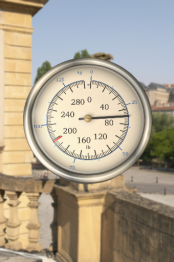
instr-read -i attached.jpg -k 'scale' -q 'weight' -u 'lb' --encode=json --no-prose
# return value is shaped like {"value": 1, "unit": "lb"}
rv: {"value": 70, "unit": "lb"}
